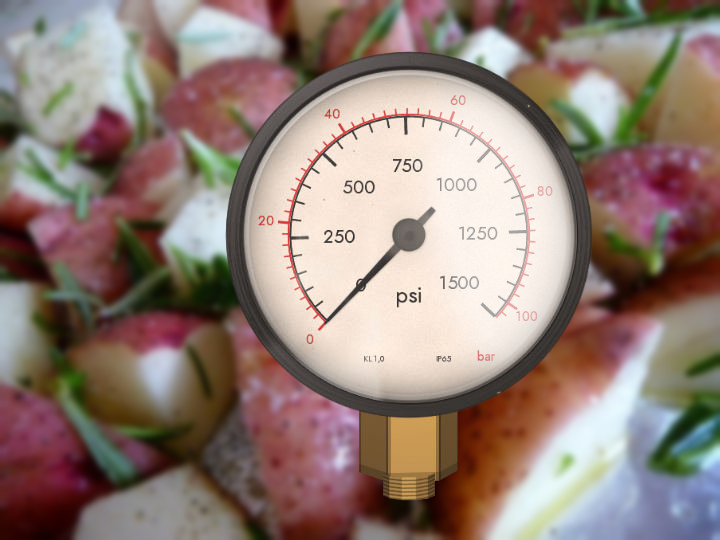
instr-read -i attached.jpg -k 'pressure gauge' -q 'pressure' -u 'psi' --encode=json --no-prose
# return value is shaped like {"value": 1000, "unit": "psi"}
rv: {"value": 0, "unit": "psi"}
